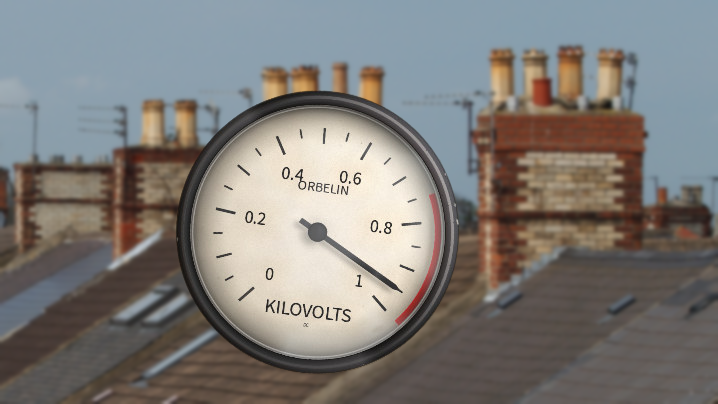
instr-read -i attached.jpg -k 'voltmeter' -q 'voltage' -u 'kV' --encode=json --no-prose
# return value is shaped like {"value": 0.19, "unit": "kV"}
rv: {"value": 0.95, "unit": "kV"}
